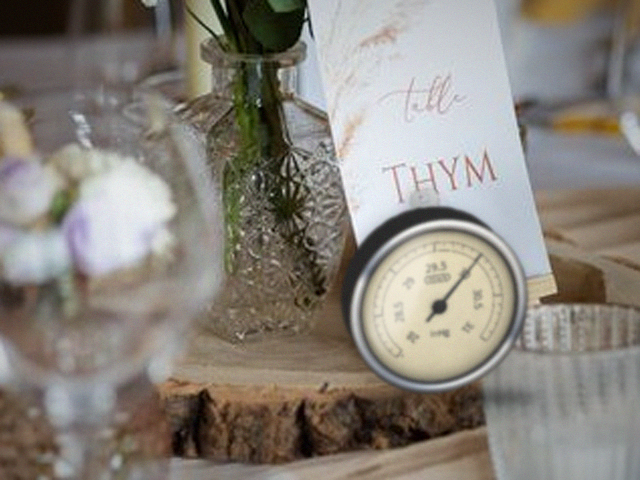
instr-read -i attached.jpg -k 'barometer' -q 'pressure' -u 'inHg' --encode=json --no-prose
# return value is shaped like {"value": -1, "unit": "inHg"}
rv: {"value": 30, "unit": "inHg"}
